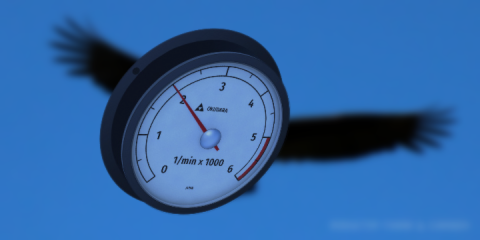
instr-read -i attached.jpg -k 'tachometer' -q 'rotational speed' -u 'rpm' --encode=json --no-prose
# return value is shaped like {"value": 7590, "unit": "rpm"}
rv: {"value": 2000, "unit": "rpm"}
